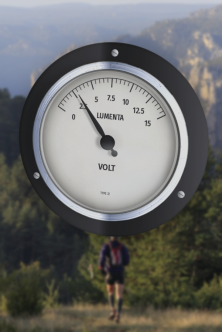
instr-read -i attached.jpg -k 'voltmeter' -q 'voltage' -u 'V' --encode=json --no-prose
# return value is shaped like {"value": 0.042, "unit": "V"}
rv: {"value": 3, "unit": "V"}
